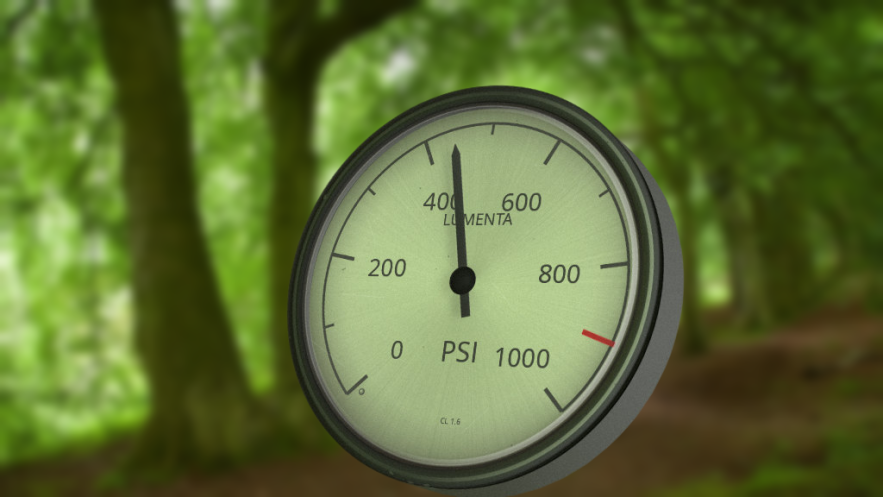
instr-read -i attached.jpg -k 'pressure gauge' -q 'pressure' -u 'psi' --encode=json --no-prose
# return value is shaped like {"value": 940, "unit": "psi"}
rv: {"value": 450, "unit": "psi"}
